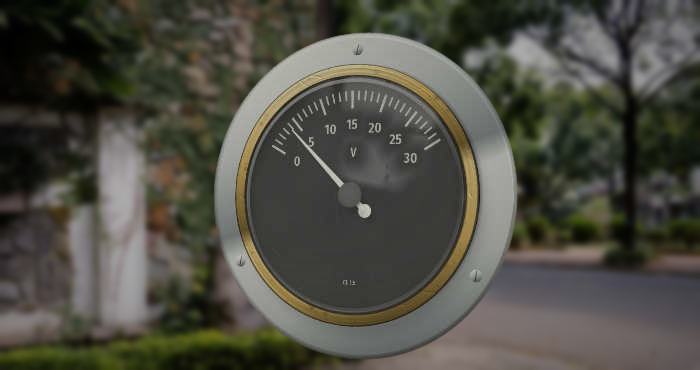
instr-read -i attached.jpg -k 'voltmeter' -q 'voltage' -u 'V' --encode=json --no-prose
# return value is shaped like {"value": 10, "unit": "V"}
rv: {"value": 4, "unit": "V"}
